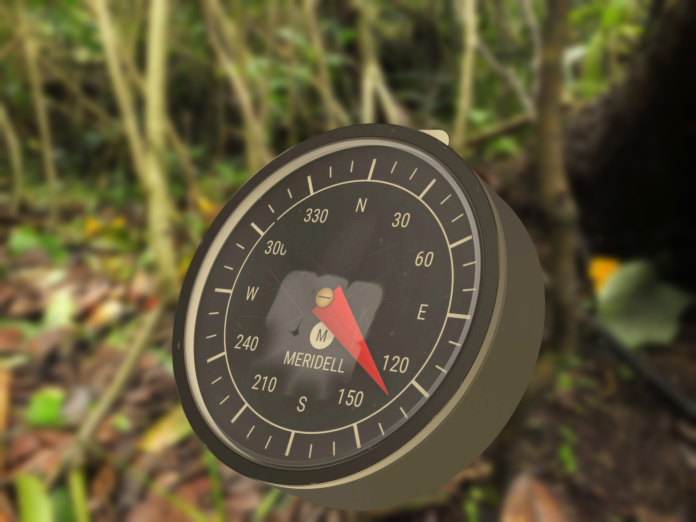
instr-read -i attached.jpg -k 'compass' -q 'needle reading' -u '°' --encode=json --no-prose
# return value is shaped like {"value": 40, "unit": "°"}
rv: {"value": 130, "unit": "°"}
